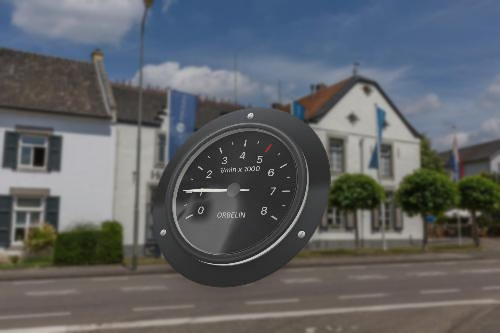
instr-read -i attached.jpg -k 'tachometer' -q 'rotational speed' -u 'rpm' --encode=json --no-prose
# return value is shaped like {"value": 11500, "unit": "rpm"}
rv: {"value": 1000, "unit": "rpm"}
